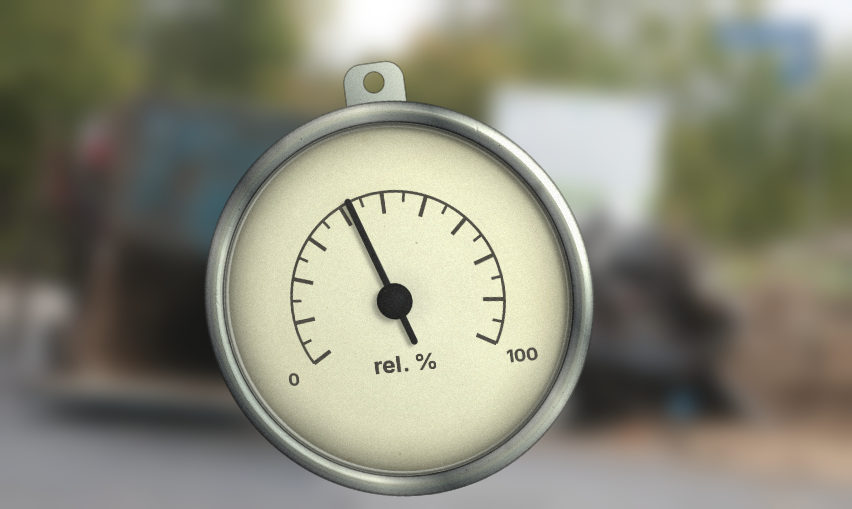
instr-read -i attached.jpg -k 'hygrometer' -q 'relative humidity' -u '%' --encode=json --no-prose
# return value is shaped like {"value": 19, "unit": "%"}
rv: {"value": 42.5, "unit": "%"}
